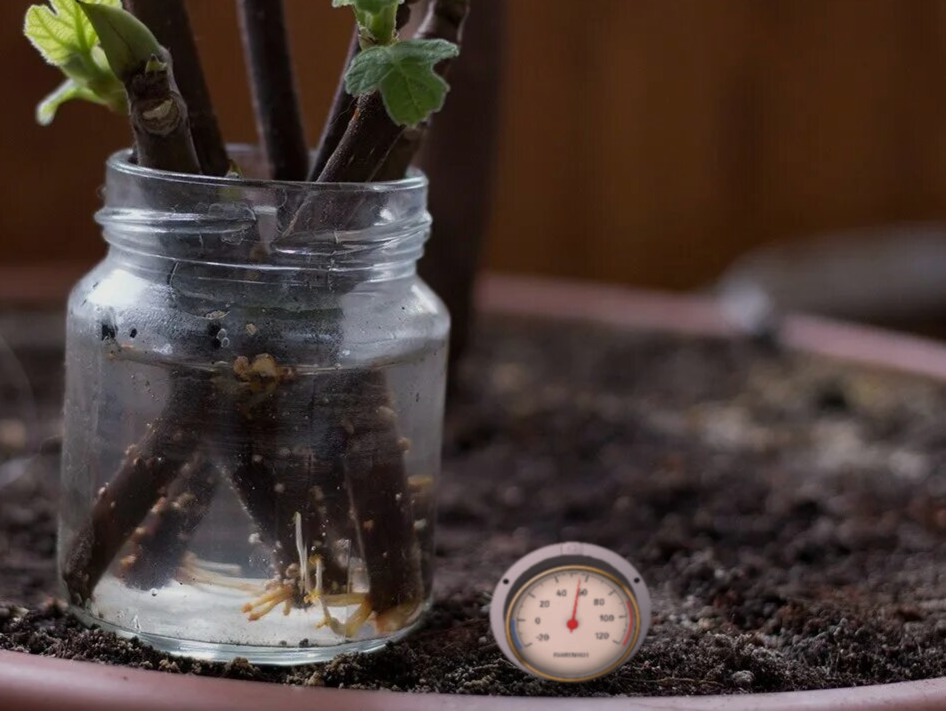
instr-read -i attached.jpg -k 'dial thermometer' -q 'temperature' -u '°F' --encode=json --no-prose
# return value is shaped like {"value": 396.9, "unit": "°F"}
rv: {"value": 55, "unit": "°F"}
